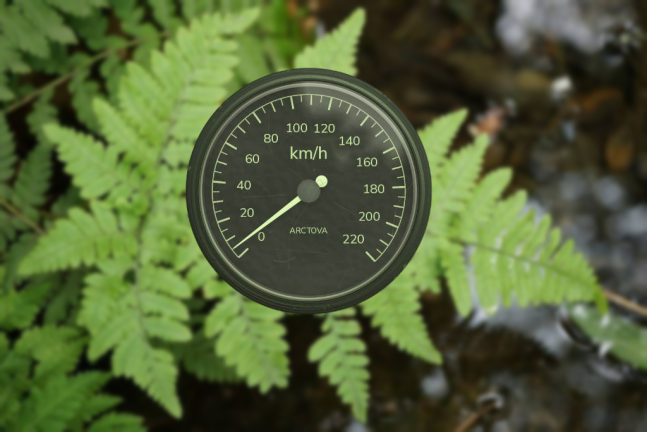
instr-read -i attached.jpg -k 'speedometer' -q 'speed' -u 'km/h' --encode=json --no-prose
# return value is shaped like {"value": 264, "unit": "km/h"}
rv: {"value": 5, "unit": "km/h"}
